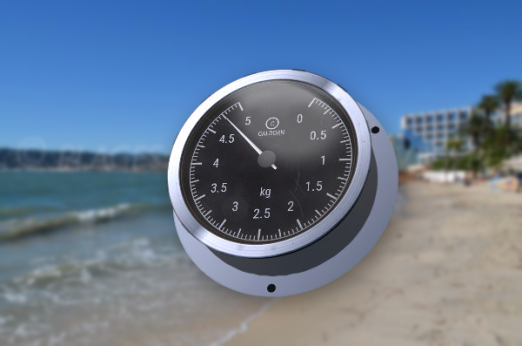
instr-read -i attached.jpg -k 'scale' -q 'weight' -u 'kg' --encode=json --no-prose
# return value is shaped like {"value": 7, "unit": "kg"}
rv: {"value": 4.75, "unit": "kg"}
